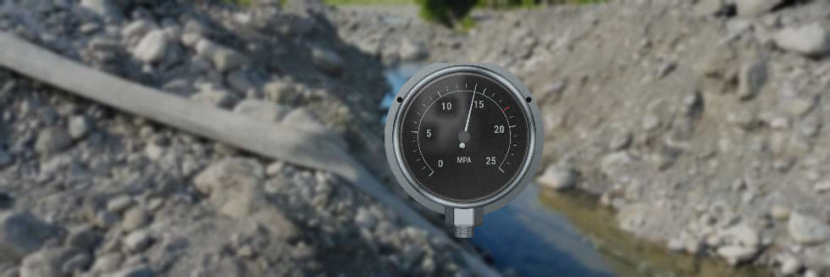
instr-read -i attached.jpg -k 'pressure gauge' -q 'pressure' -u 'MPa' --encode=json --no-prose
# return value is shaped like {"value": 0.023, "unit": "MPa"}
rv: {"value": 14, "unit": "MPa"}
